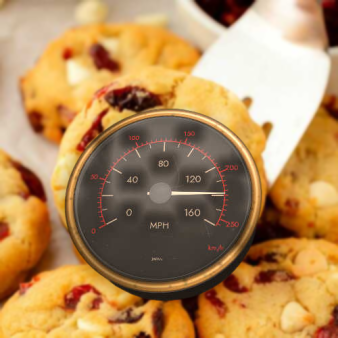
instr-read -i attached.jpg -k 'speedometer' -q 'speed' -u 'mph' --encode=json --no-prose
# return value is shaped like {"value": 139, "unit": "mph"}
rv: {"value": 140, "unit": "mph"}
